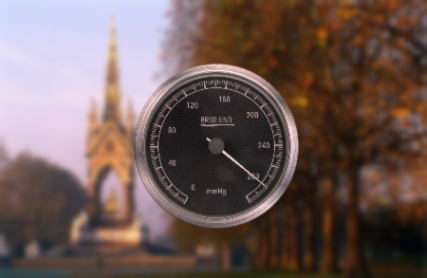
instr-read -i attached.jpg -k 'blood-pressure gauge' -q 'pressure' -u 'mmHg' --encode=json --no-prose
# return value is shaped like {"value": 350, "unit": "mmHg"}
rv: {"value": 280, "unit": "mmHg"}
